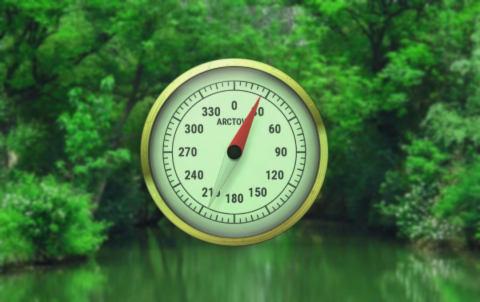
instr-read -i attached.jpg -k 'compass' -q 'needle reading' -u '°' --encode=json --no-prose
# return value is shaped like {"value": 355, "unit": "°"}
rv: {"value": 25, "unit": "°"}
